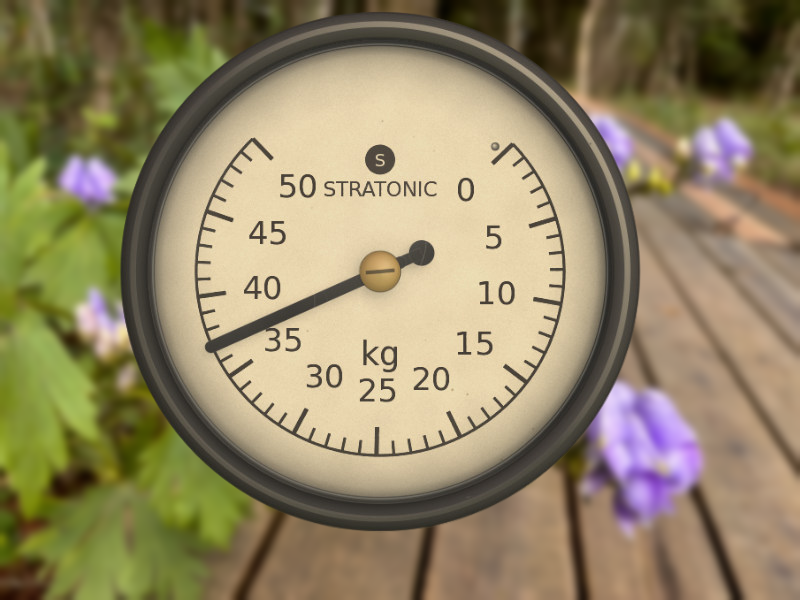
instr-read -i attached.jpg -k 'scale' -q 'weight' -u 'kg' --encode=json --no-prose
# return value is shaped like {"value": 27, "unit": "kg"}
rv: {"value": 37, "unit": "kg"}
